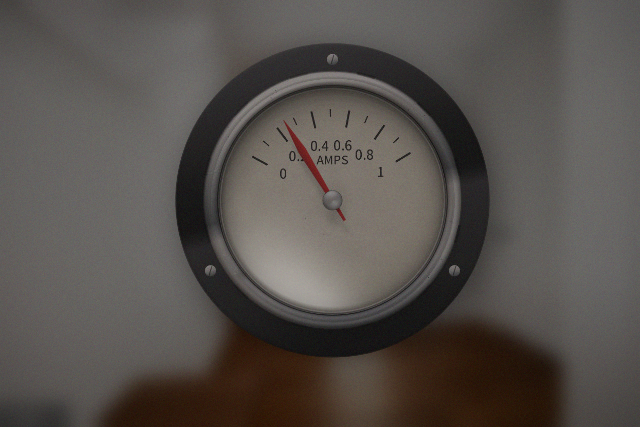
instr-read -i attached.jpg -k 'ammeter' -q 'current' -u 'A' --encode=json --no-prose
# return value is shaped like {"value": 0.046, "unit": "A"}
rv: {"value": 0.25, "unit": "A"}
